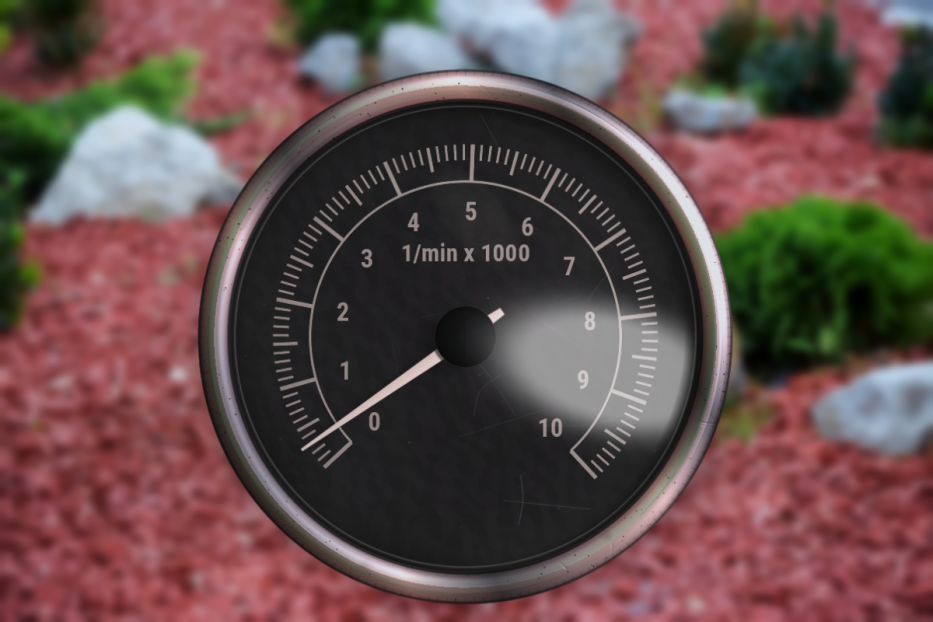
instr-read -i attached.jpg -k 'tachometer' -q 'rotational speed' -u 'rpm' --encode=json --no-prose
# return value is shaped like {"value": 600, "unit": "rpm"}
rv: {"value": 300, "unit": "rpm"}
